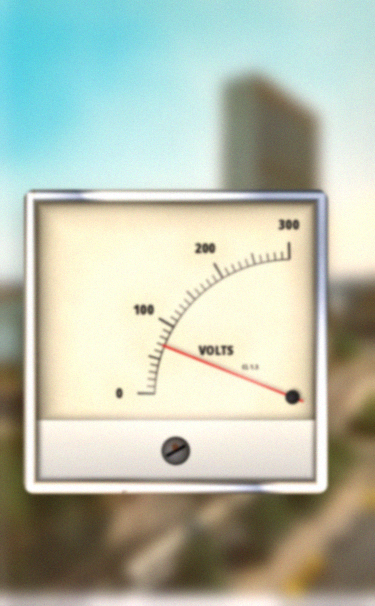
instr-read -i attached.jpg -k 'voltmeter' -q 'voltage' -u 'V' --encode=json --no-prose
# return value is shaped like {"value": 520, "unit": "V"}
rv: {"value": 70, "unit": "V"}
